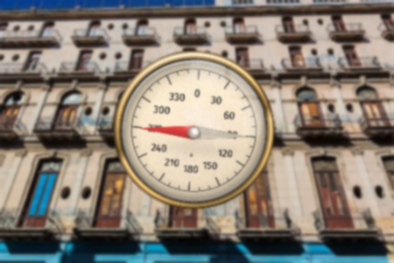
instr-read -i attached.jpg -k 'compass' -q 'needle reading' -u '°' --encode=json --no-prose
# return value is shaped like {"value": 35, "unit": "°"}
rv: {"value": 270, "unit": "°"}
